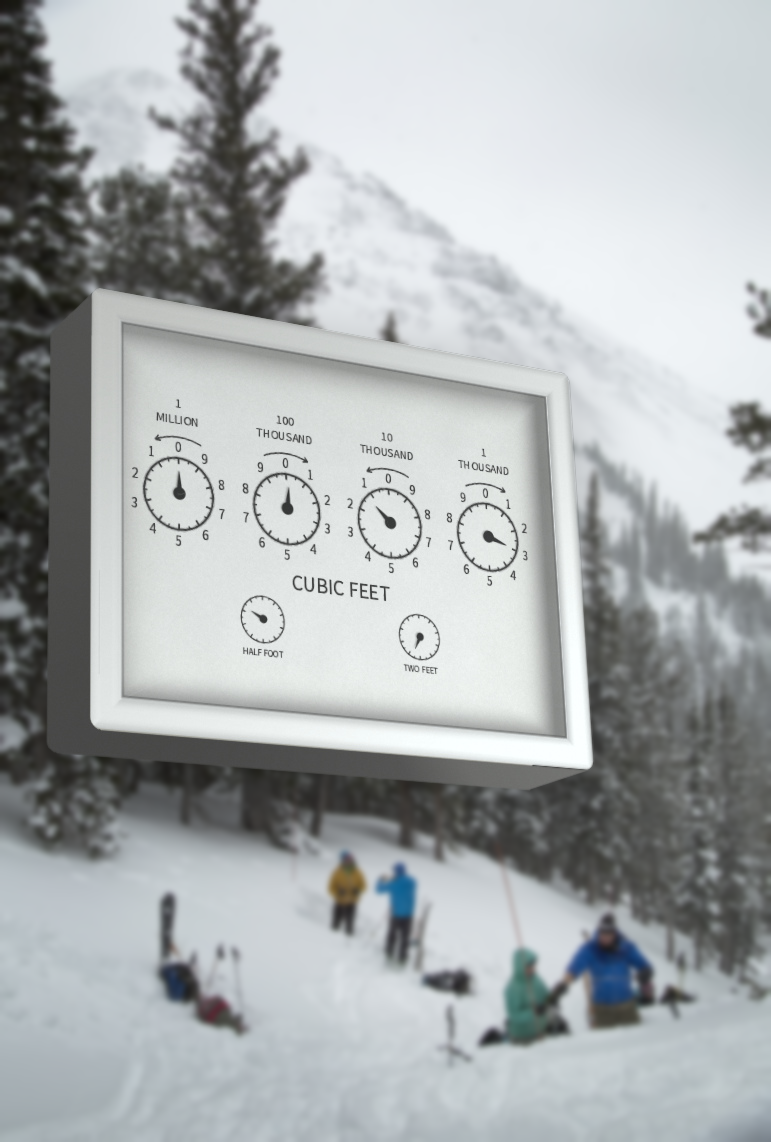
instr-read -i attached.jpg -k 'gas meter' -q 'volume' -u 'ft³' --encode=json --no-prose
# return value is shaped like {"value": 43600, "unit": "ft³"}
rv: {"value": 1300, "unit": "ft³"}
